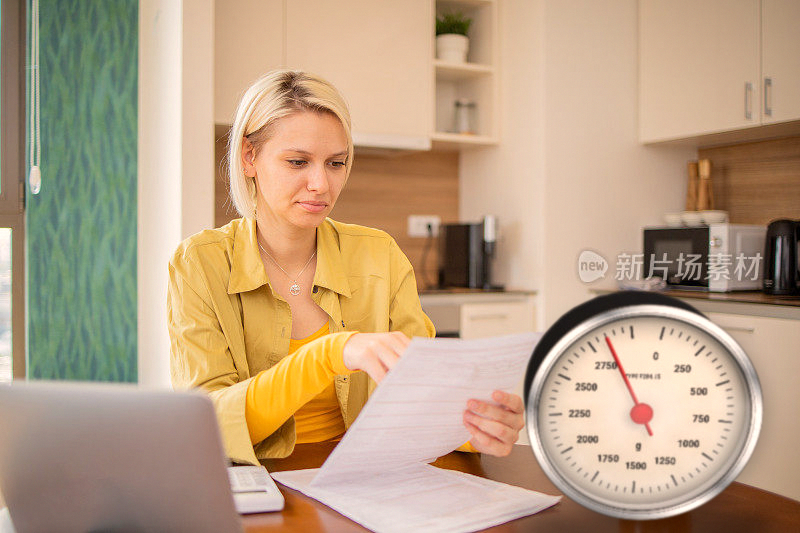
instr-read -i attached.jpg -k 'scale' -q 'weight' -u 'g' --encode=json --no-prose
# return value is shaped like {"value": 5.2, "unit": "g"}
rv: {"value": 2850, "unit": "g"}
